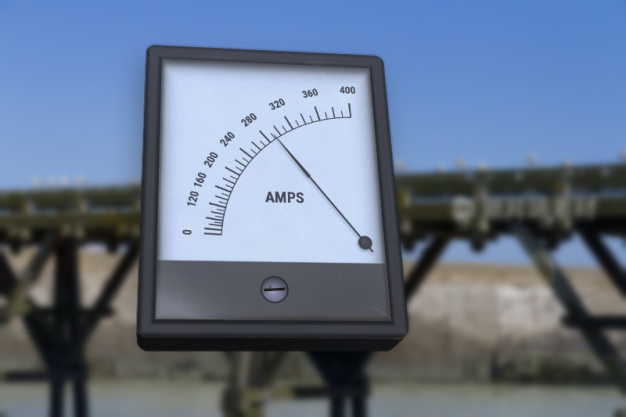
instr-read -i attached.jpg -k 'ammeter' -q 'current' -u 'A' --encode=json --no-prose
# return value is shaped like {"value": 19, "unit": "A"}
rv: {"value": 290, "unit": "A"}
